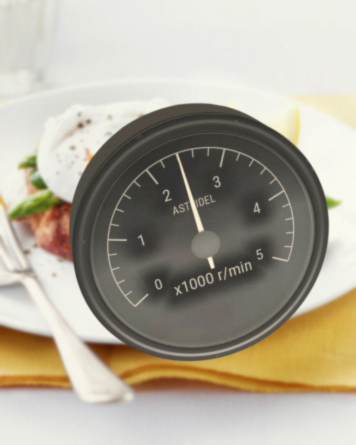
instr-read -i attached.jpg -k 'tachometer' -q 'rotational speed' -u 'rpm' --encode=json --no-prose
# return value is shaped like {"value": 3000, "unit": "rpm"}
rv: {"value": 2400, "unit": "rpm"}
